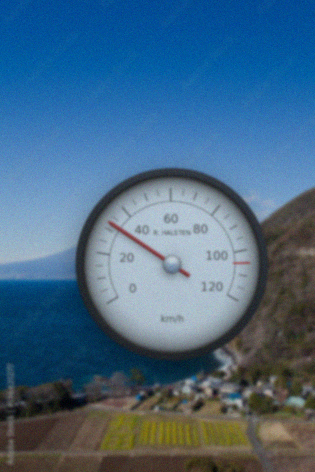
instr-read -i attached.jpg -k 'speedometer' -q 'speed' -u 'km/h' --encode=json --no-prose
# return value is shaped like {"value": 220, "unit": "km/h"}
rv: {"value": 32.5, "unit": "km/h"}
